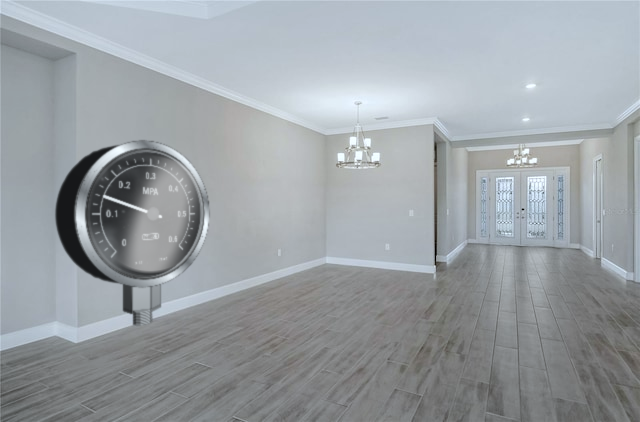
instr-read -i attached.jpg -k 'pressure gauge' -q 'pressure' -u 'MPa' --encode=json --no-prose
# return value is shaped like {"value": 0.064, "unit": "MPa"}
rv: {"value": 0.14, "unit": "MPa"}
